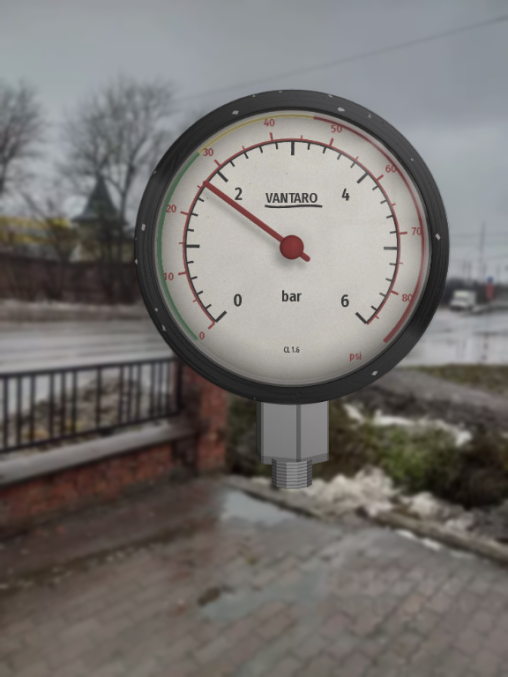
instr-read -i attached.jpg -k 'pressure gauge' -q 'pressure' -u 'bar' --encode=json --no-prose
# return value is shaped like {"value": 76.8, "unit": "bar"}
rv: {"value": 1.8, "unit": "bar"}
